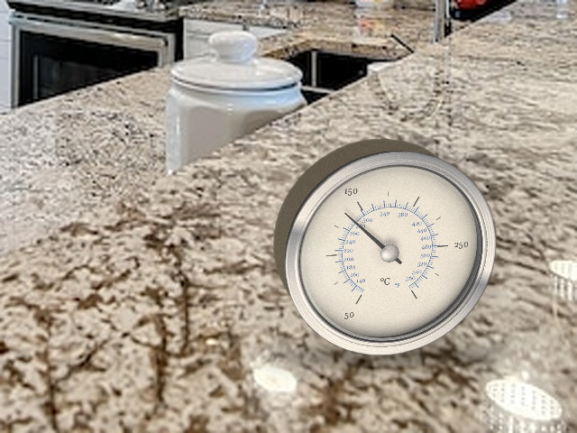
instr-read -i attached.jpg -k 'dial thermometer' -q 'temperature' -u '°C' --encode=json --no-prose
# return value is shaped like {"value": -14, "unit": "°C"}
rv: {"value": 137.5, "unit": "°C"}
